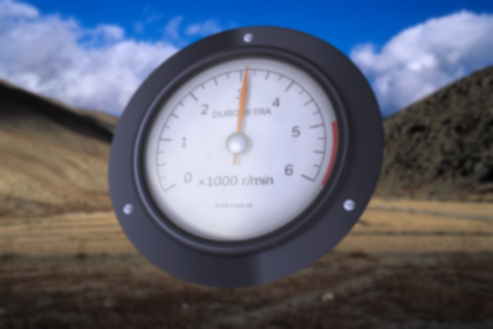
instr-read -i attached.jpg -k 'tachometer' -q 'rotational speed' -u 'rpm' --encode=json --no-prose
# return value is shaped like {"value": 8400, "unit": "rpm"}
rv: {"value": 3125, "unit": "rpm"}
